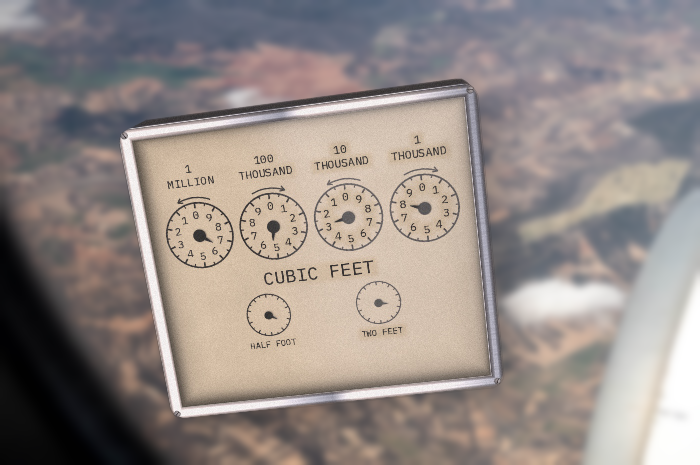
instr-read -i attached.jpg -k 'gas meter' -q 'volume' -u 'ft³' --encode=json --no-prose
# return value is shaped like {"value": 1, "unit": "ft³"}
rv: {"value": 652800, "unit": "ft³"}
